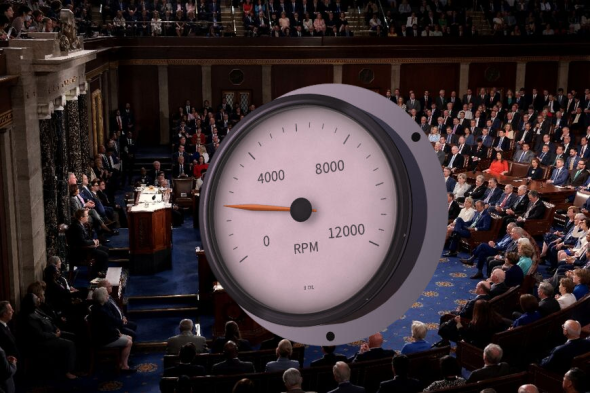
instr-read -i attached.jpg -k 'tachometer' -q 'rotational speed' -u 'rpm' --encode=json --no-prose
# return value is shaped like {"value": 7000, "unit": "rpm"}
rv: {"value": 2000, "unit": "rpm"}
